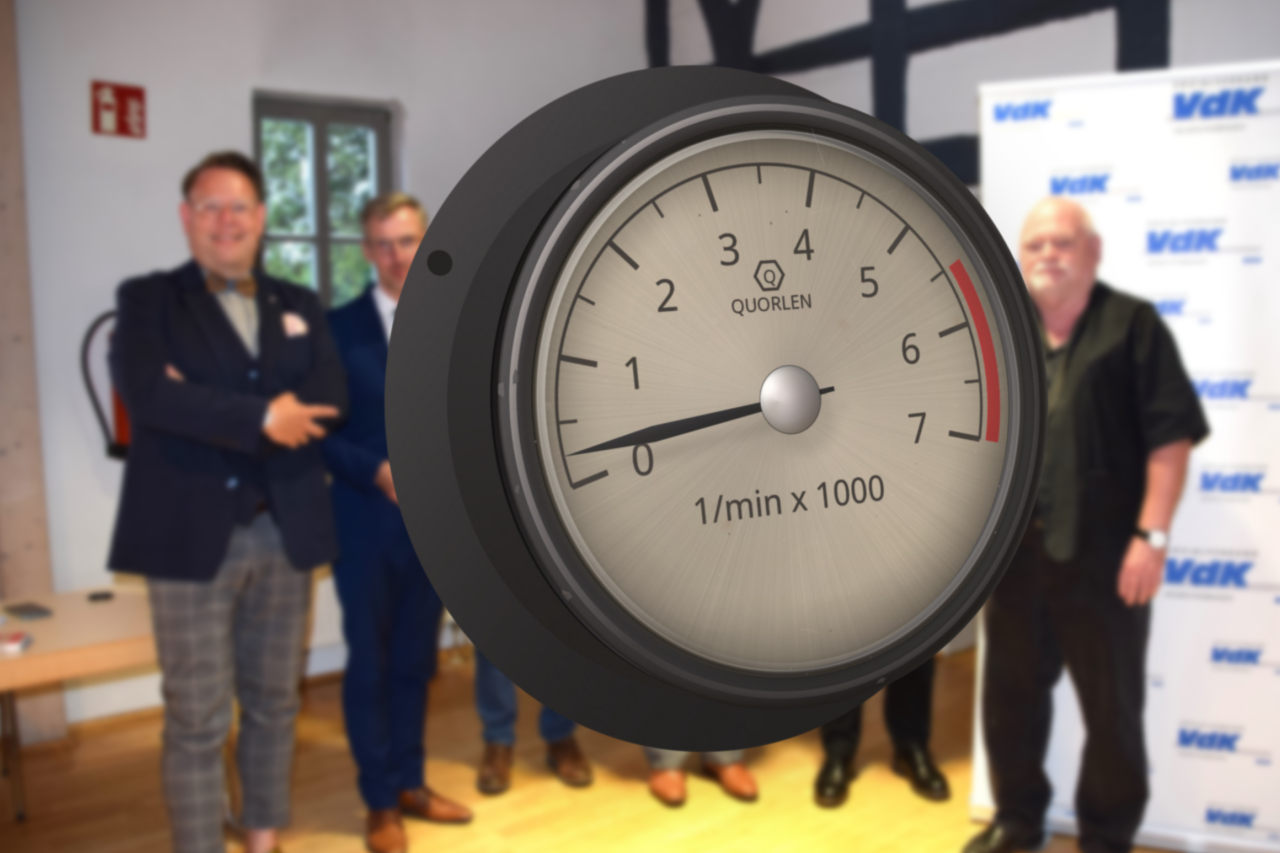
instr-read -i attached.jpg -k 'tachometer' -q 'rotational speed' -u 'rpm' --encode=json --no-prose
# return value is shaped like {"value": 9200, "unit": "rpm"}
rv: {"value": 250, "unit": "rpm"}
